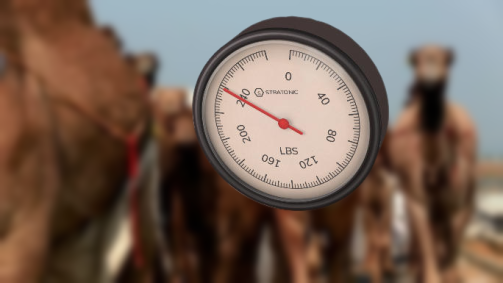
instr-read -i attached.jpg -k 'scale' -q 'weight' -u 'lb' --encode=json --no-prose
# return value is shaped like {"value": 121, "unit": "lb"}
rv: {"value": 240, "unit": "lb"}
